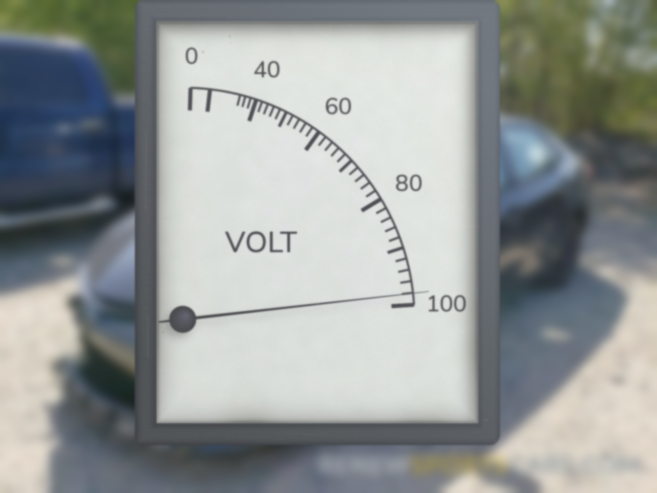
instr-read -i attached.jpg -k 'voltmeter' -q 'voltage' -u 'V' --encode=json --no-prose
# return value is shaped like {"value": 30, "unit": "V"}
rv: {"value": 98, "unit": "V"}
